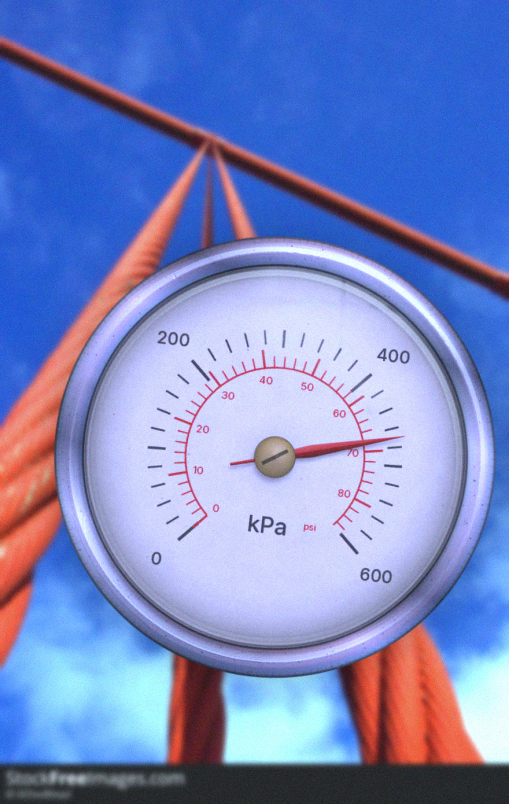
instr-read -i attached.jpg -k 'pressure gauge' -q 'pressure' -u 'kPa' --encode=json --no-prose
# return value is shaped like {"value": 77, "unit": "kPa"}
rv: {"value": 470, "unit": "kPa"}
